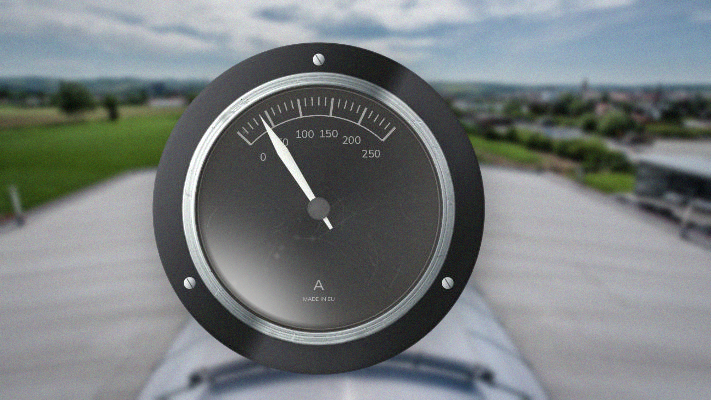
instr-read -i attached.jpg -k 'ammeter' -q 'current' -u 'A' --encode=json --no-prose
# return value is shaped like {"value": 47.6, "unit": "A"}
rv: {"value": 40, "unit": "A"}
